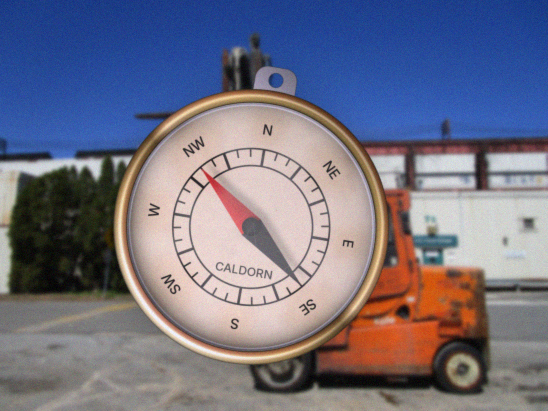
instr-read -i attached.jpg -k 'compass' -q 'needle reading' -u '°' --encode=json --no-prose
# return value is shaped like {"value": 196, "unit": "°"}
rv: {"value": 310, "unit": "°"}
